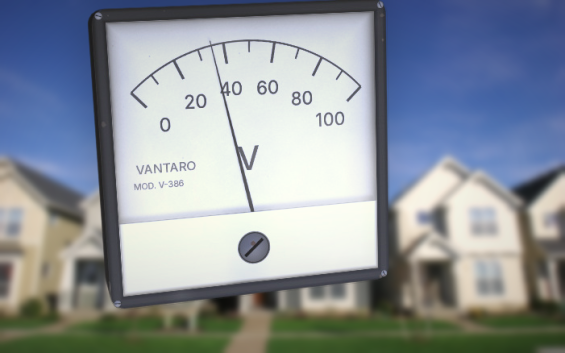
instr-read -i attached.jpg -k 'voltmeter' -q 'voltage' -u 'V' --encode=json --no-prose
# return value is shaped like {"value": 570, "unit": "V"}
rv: {"value": 35, "unit": "V"}
